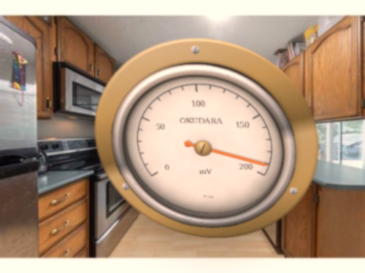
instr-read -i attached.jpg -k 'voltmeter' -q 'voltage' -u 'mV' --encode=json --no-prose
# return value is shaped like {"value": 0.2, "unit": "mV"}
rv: {"value": 190, "unit": "mV"}
